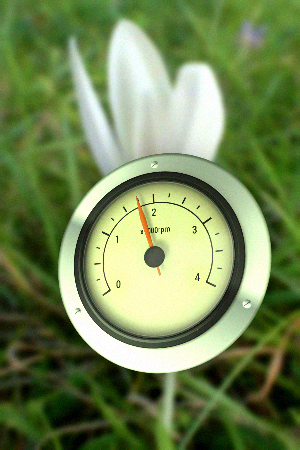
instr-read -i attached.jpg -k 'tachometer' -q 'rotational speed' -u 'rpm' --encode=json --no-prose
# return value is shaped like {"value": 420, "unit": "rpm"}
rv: {"value": 1750, "unit": "rpm"}
